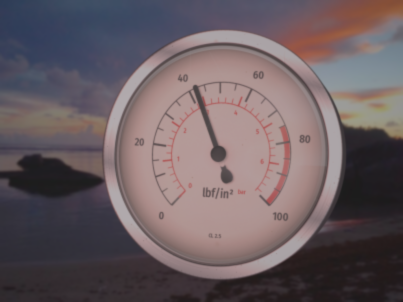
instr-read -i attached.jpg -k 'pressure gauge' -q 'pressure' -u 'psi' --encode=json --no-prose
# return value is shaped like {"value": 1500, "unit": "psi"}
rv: {"value": 42.5, "unit": "psi"}
